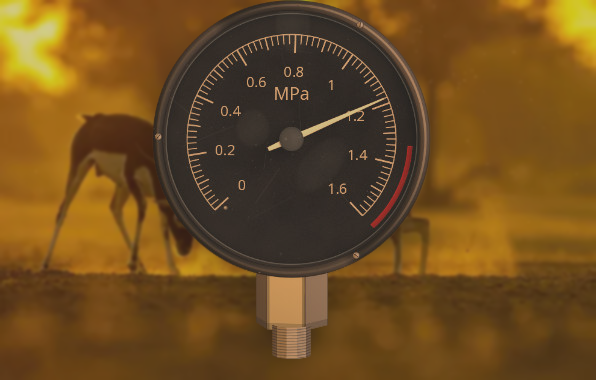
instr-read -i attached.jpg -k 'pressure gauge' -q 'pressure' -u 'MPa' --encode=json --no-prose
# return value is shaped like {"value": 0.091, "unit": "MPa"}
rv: {"value": 1.18, "unit": "MPa"}
